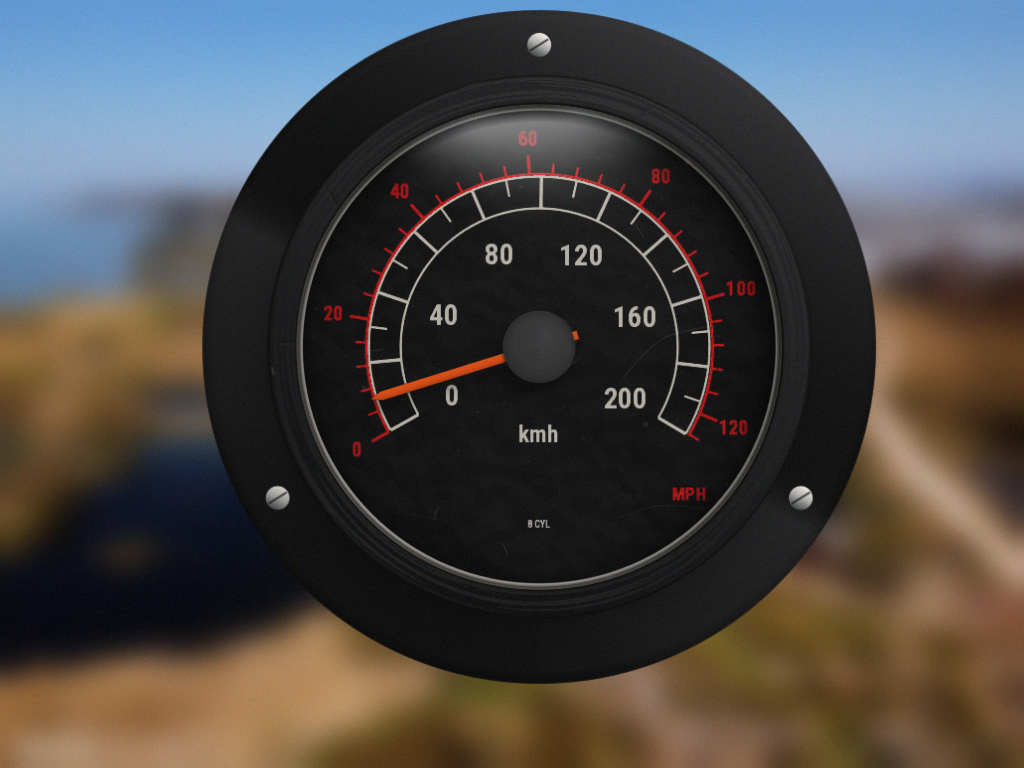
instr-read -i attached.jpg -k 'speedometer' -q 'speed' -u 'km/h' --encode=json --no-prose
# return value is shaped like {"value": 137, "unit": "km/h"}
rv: {"value": 10, "unit": "km/h"}
